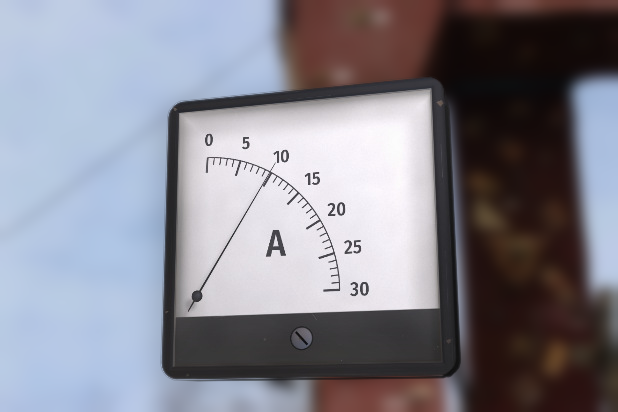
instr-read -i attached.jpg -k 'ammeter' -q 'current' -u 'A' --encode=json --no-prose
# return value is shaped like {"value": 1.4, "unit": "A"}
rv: {"value": 10, "unit": "A"}
